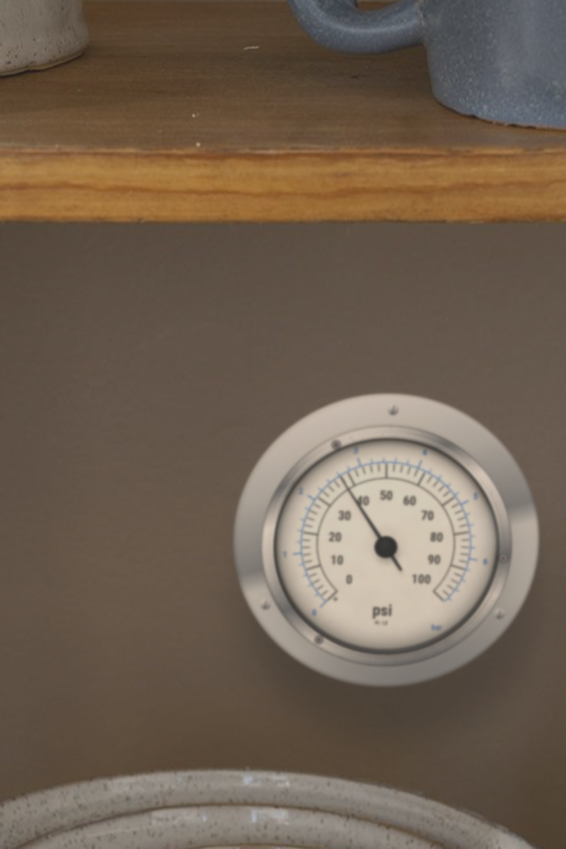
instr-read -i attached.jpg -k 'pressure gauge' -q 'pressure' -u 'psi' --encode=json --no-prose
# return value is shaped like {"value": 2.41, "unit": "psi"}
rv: {"value": 38, "unit": "psi"}
